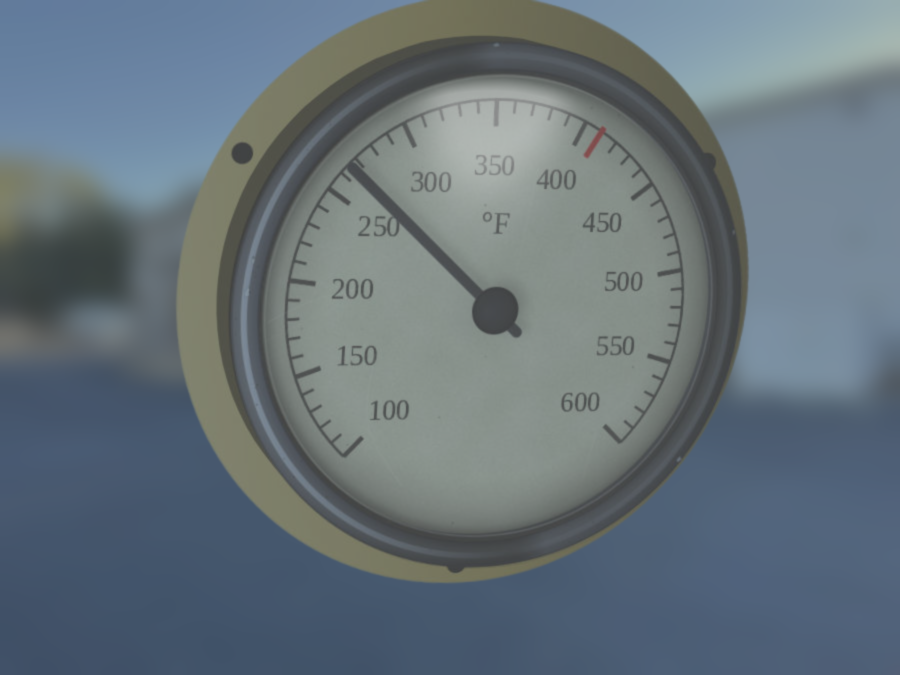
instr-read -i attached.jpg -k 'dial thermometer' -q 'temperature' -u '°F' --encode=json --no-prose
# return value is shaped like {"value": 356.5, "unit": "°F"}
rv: {"value": 265, "unit": "°F"}
